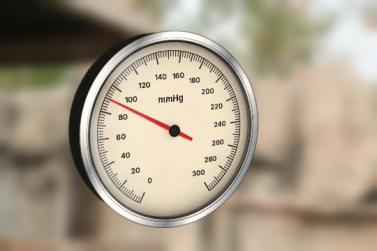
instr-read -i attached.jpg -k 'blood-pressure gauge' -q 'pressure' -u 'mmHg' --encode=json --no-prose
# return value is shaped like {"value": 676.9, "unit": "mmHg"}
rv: {"value": 90, "unit": "mmHg"}
